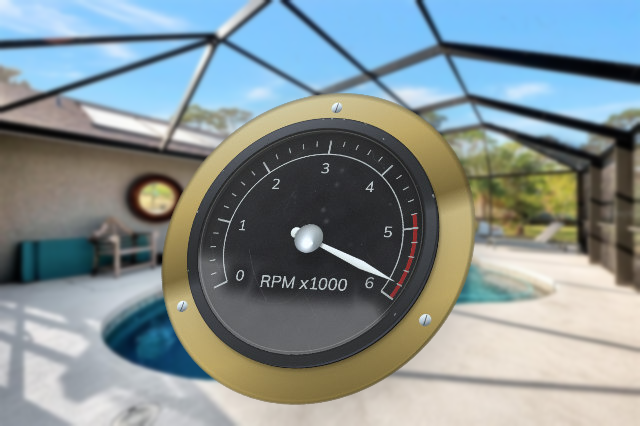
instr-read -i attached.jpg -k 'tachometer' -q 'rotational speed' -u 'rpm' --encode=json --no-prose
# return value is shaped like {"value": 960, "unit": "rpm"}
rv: {"value": 5800, "unit": "rpm"}
